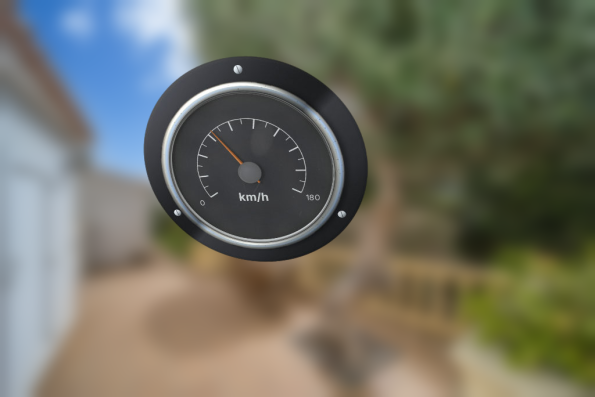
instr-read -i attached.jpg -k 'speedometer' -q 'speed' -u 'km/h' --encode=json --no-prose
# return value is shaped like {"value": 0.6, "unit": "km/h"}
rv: {"value": 65, "unit": "km/h"}
